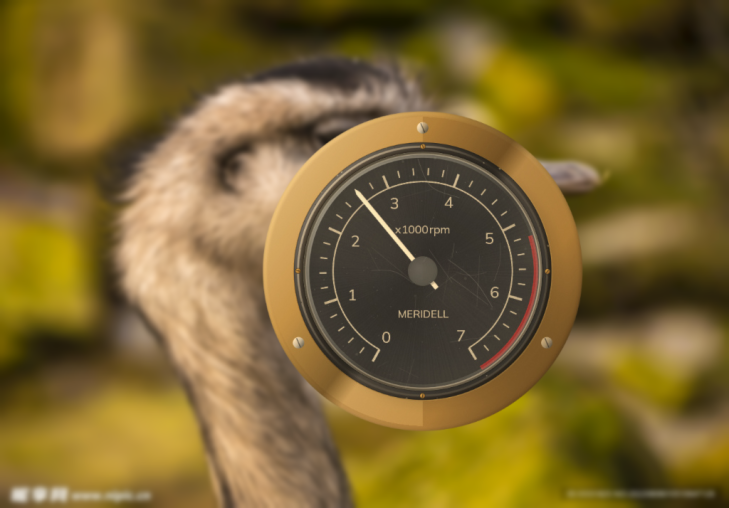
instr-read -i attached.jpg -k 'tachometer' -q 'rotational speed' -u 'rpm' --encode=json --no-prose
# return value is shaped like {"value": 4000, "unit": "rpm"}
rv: {"value": 2600, "unit": "rpm"}
